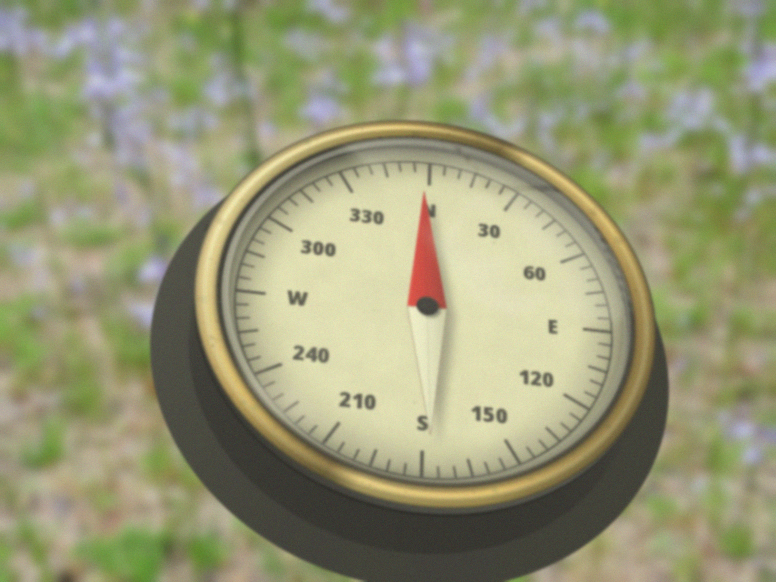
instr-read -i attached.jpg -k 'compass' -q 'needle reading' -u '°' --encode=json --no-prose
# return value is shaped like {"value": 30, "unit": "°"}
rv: {"value": 357.5, "unit": "°"}
